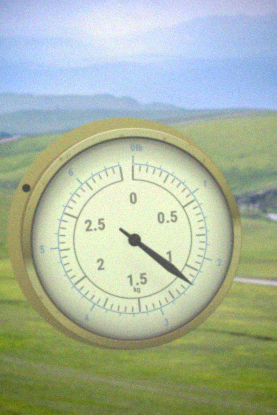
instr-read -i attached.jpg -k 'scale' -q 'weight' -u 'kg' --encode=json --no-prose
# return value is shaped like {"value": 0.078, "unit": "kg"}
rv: {"value": 1.1, "unit": "kg"}
